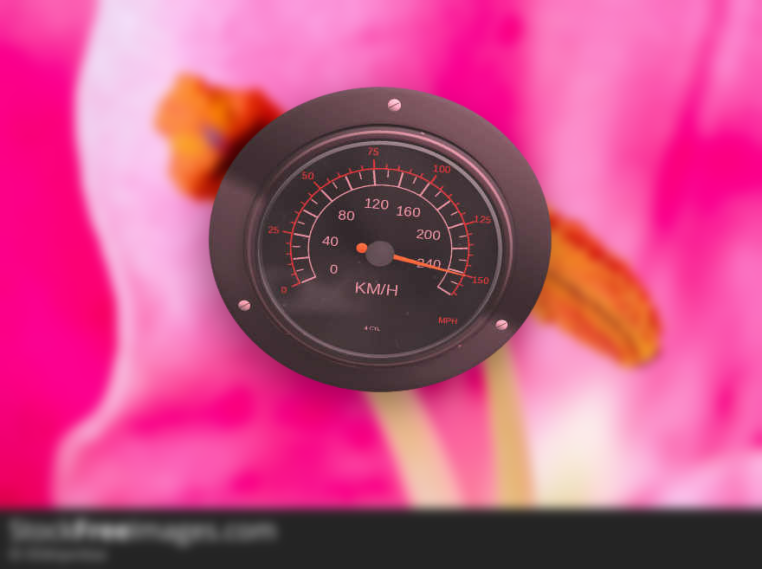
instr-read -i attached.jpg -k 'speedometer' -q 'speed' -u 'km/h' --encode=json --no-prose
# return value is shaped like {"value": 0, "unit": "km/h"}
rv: {"value": 240, "unit": "km/h"}
